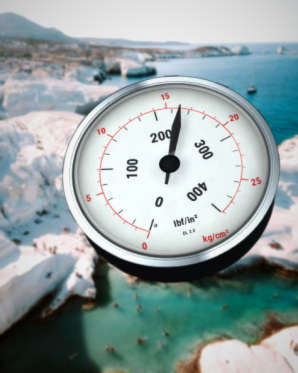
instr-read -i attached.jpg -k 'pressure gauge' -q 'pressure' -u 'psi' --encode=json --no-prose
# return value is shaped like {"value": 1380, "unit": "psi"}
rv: {"value": 230, "unit": "psi"}
